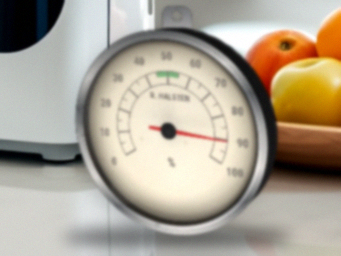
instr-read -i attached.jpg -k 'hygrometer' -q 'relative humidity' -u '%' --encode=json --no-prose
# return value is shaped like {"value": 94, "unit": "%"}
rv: {"value": 90, "unit": "%"}
